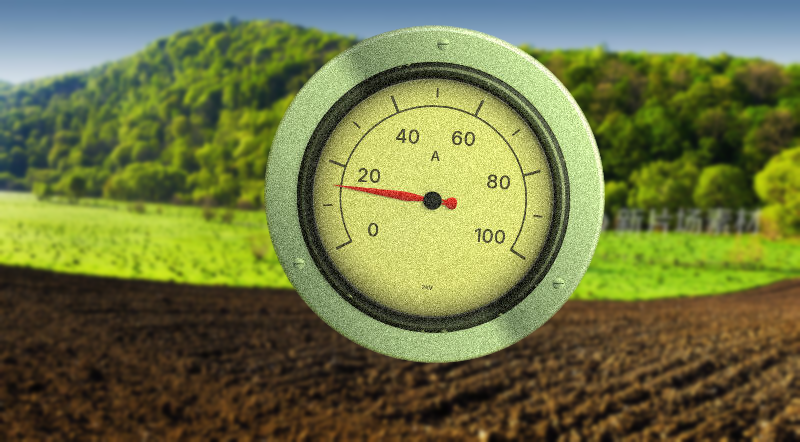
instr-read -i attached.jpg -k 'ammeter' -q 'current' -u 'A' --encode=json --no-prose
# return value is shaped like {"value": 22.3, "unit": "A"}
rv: {"value": 15, "unit": "A"}
